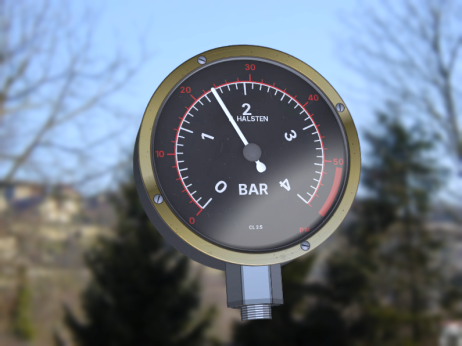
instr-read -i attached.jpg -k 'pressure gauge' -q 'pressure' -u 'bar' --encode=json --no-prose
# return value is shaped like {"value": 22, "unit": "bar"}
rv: {"value": 1.6, "unit": "bar"}
